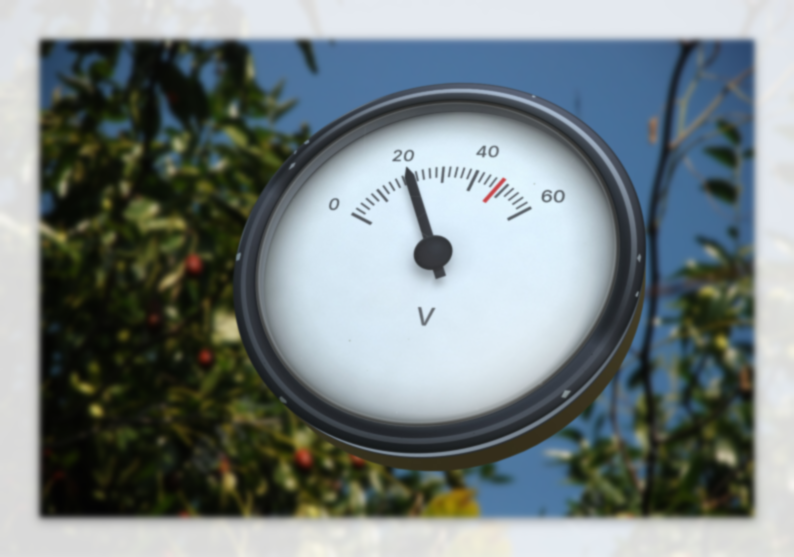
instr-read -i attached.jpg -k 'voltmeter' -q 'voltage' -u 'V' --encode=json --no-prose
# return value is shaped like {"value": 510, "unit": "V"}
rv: {"value": 20, "unit": "V"}
